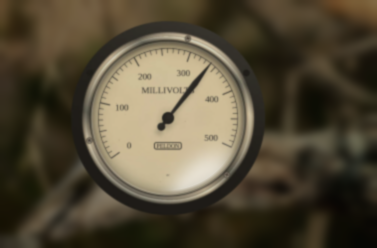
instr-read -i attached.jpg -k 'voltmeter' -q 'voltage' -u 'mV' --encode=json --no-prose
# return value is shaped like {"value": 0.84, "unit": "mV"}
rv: {"value": 340, "unit": "mV"}
